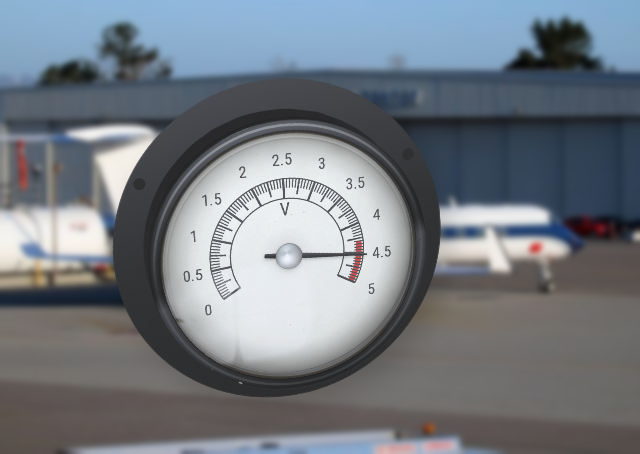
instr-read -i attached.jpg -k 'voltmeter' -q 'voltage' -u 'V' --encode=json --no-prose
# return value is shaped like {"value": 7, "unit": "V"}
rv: {"value": 4.5, "unit": "V"}
